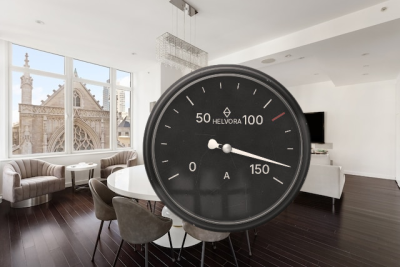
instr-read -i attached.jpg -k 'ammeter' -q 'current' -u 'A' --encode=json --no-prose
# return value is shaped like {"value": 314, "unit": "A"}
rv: {"value": 140, "unit": "A"}
